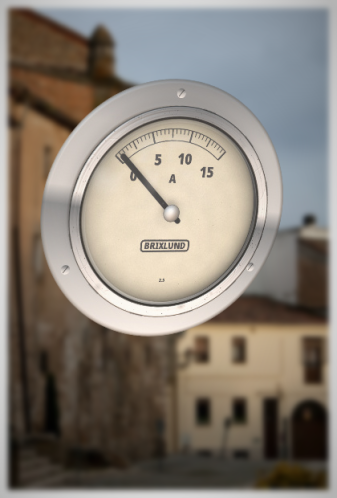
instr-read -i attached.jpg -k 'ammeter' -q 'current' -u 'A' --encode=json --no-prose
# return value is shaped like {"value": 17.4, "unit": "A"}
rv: {"value": 0.5, "unit": "A"}
